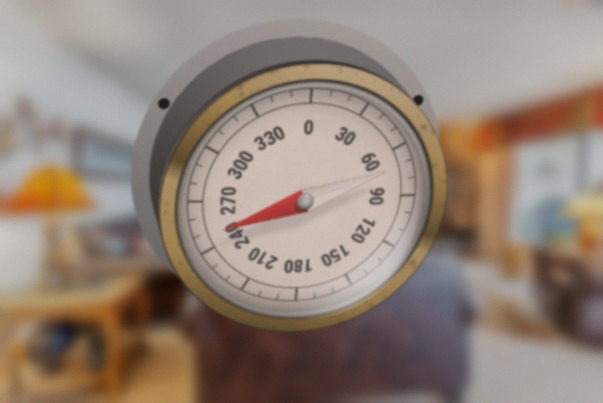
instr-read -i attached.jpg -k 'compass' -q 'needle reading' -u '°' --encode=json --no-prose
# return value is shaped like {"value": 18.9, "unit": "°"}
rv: {"value": 250, "unit": "°"}
